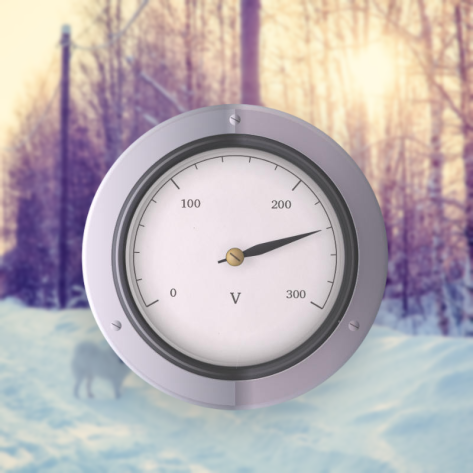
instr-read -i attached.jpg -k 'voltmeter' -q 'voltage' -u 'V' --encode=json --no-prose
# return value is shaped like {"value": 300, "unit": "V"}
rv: {"value": 240, "unit": "V"}
